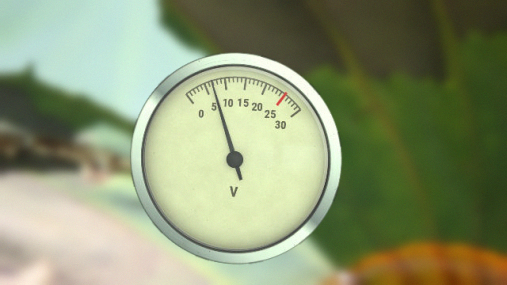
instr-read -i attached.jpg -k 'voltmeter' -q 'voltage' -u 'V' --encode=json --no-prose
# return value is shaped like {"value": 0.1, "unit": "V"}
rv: {"value": 7, "unit": "V"}
